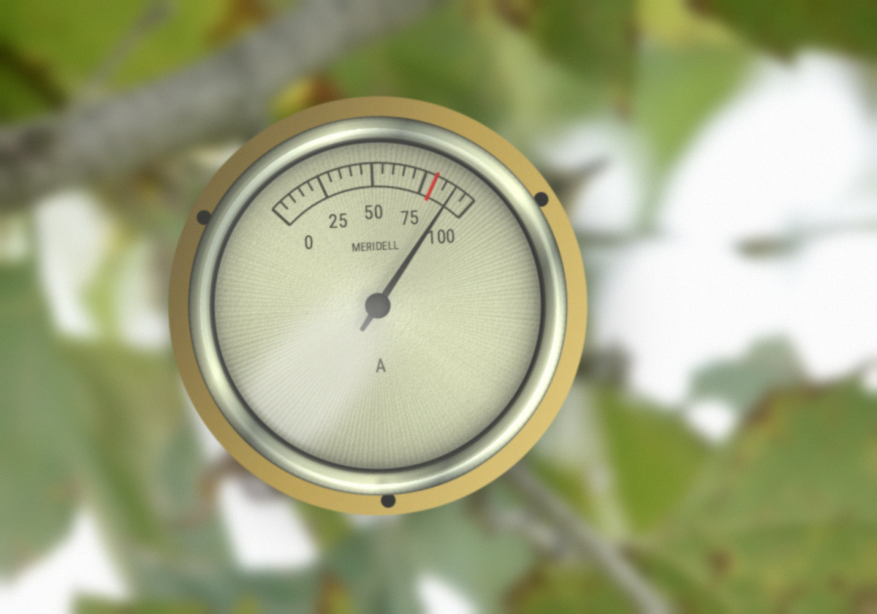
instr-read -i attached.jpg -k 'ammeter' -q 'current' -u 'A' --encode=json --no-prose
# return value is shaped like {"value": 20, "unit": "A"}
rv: {"value": 90, "unit": "A"}
